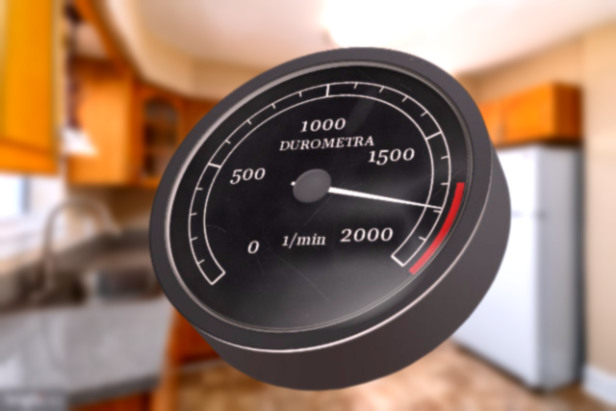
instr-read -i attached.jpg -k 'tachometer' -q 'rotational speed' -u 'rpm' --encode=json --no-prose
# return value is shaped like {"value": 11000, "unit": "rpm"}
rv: {"value": 1800, "unit": "rpm"}
